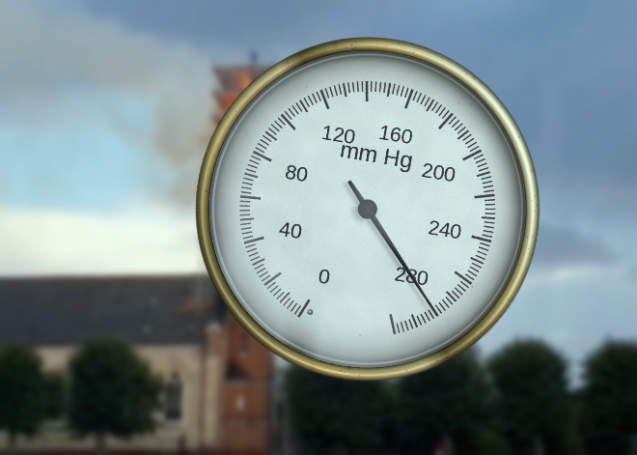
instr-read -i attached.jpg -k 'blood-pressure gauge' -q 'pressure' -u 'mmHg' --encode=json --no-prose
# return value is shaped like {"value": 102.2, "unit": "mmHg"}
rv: {"value": 280, "unit": "mmHg"}
